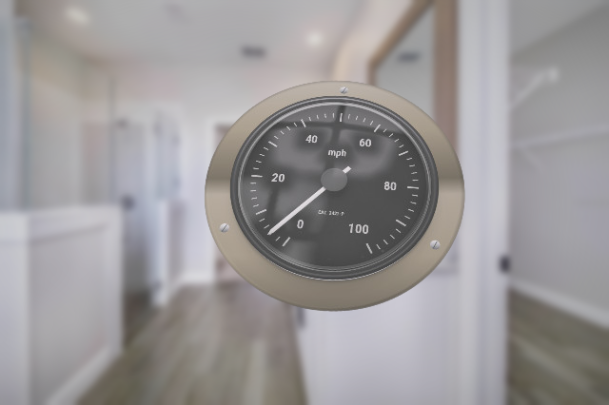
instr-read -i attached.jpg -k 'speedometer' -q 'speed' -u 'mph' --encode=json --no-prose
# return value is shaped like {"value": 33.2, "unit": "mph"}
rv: {"value": 4, "unit": "mph"}
